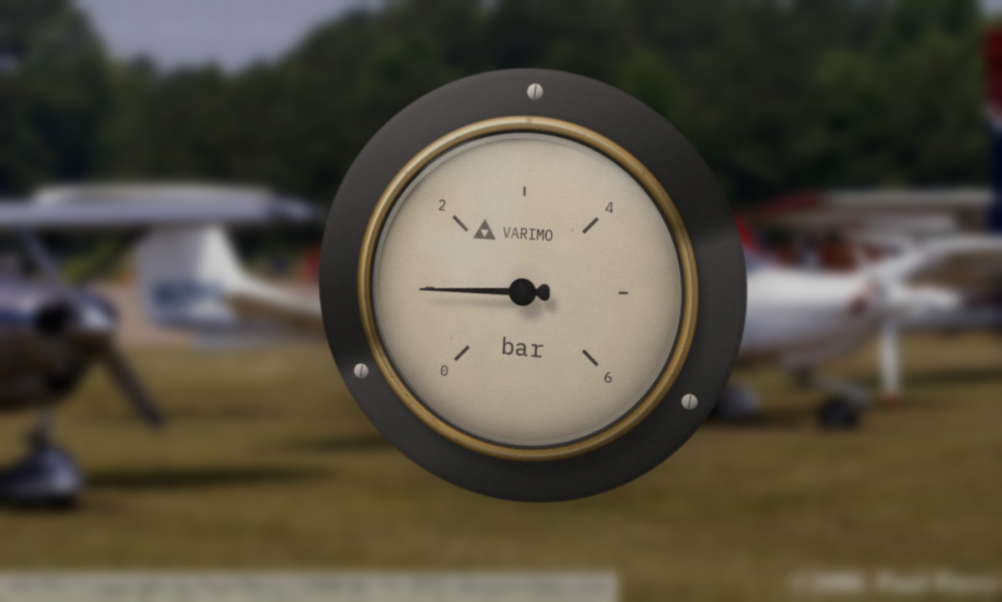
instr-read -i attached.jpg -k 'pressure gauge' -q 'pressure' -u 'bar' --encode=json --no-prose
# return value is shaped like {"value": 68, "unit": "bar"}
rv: {"value": 1, "unit": "bar"}
